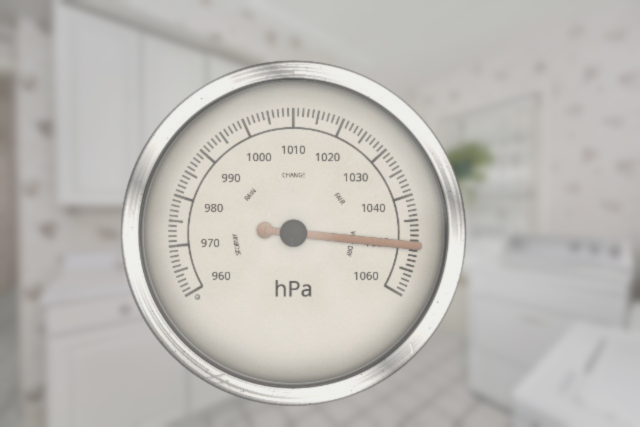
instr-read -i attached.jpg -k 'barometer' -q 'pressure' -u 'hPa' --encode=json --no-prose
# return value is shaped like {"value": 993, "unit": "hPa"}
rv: {"value": 1050, "unit": "hPa"}
